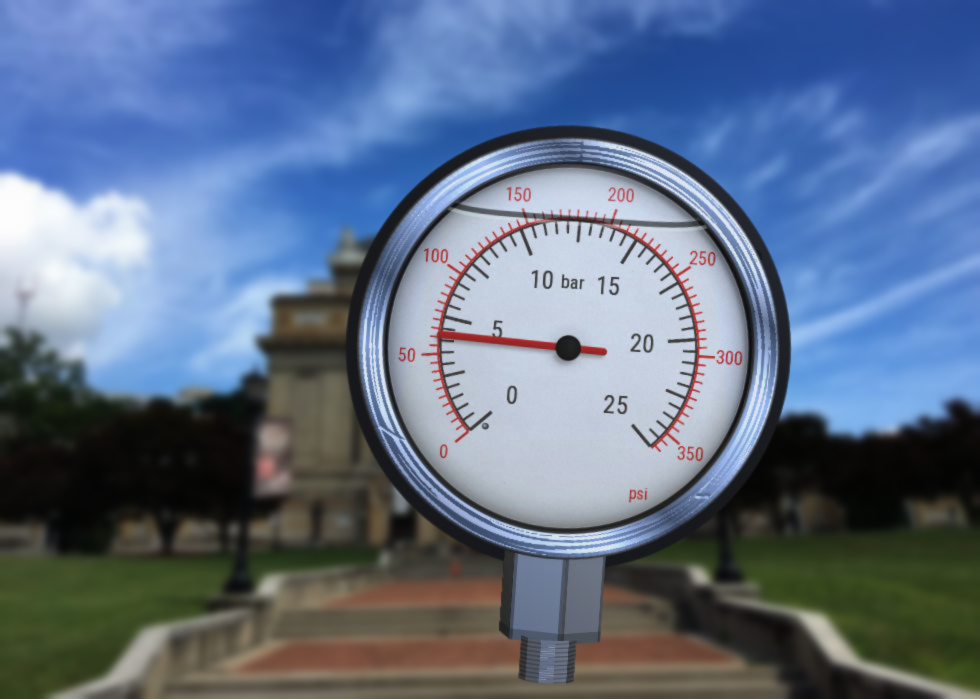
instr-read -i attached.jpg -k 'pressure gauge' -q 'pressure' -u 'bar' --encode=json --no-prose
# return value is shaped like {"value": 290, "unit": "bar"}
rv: {"value": 4.25, "unit": "bar"}
